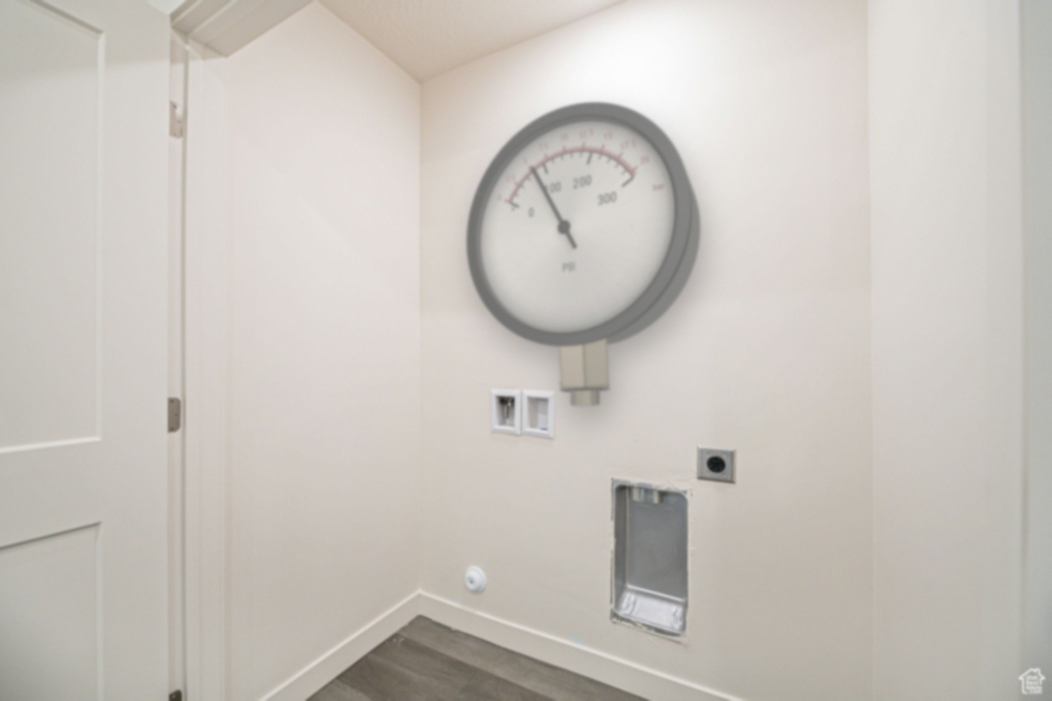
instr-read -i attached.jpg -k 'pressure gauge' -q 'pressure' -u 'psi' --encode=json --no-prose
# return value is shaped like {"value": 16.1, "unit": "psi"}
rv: {"value": 80, "unit": "psi"}
